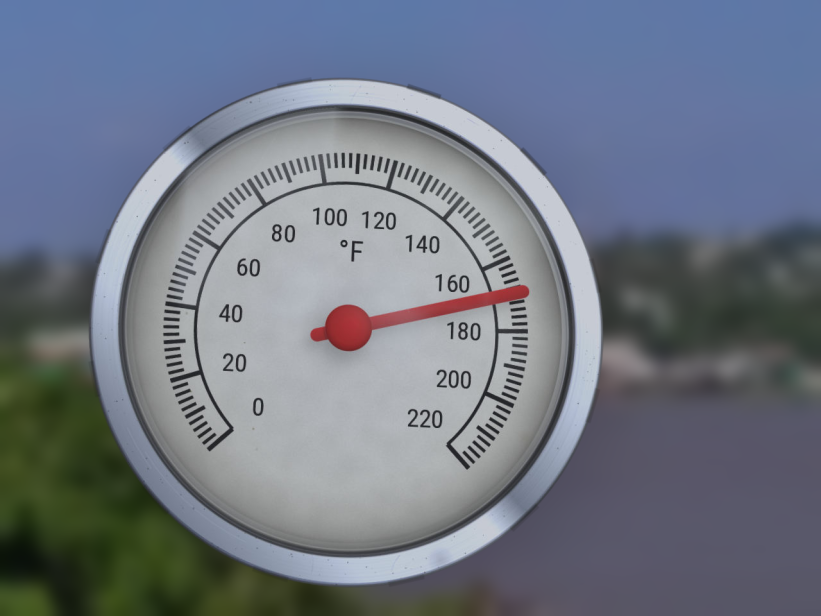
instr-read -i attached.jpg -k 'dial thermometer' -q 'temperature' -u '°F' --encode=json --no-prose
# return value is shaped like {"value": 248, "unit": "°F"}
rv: {"value": 170, "unit": "°F"}
